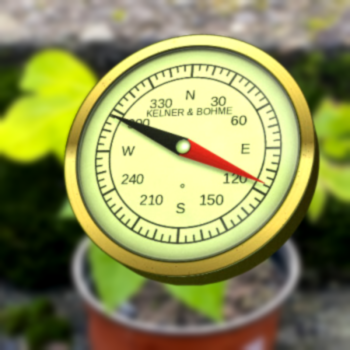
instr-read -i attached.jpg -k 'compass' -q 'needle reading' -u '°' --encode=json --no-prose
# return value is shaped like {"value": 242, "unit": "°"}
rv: {"value": 115, "unit": "°"}
